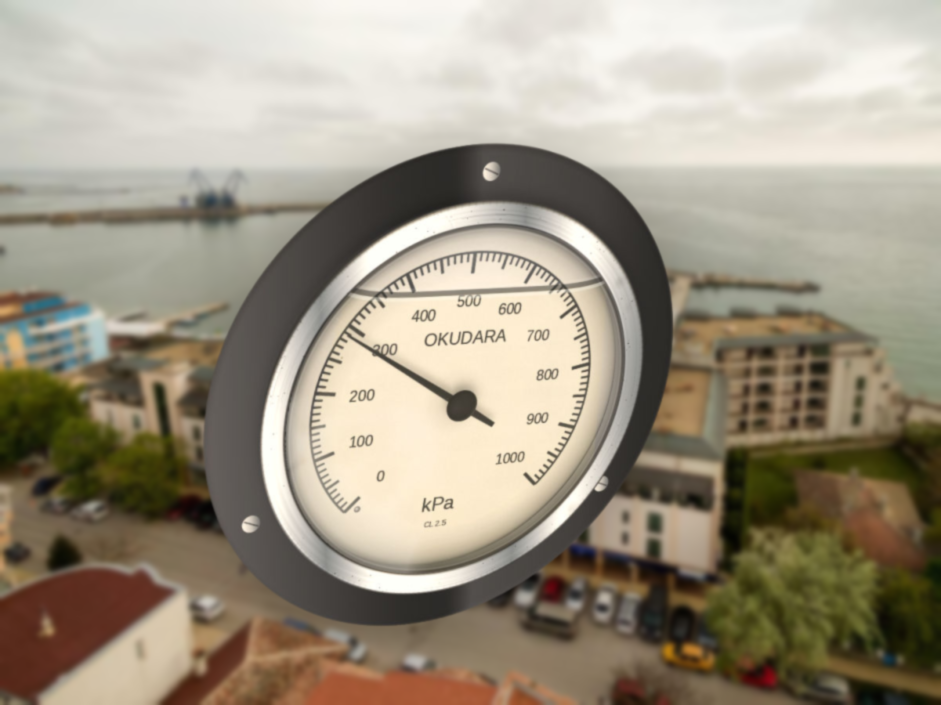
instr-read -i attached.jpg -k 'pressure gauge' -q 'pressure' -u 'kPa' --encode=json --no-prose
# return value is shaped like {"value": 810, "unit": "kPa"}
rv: {"value": 290, "unit": "kPa"}
